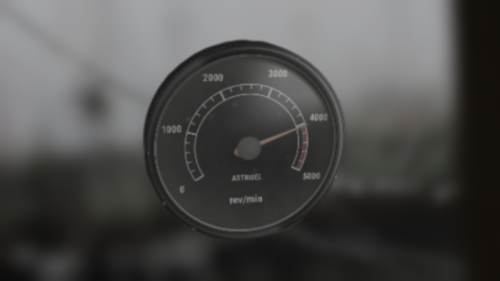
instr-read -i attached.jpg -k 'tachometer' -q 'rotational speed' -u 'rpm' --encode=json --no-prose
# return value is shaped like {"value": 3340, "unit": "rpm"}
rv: {"value": 4000, "unit": "rpm"}
